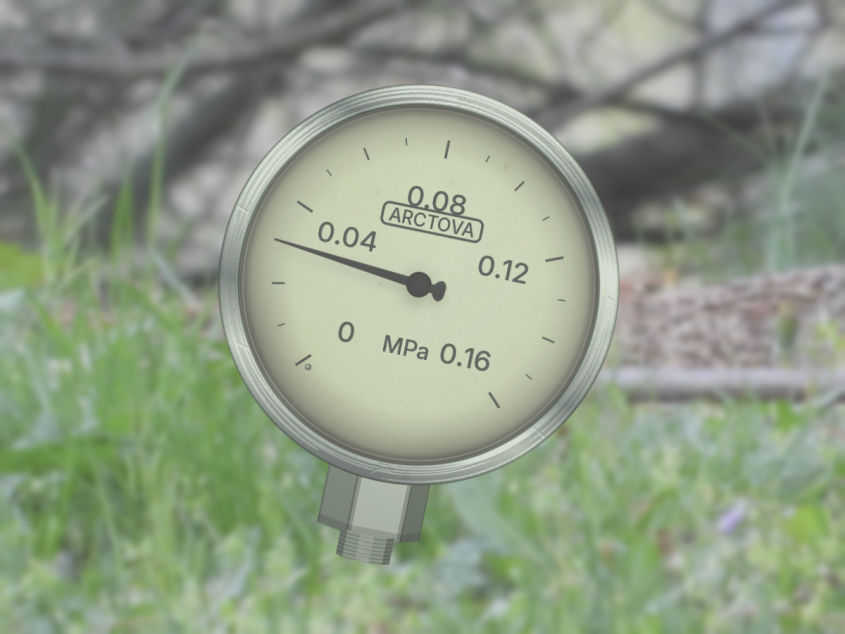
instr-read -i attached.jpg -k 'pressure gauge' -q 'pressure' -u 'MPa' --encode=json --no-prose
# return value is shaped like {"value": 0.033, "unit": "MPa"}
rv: {"value": 0.03, "unit": "MPa"}
